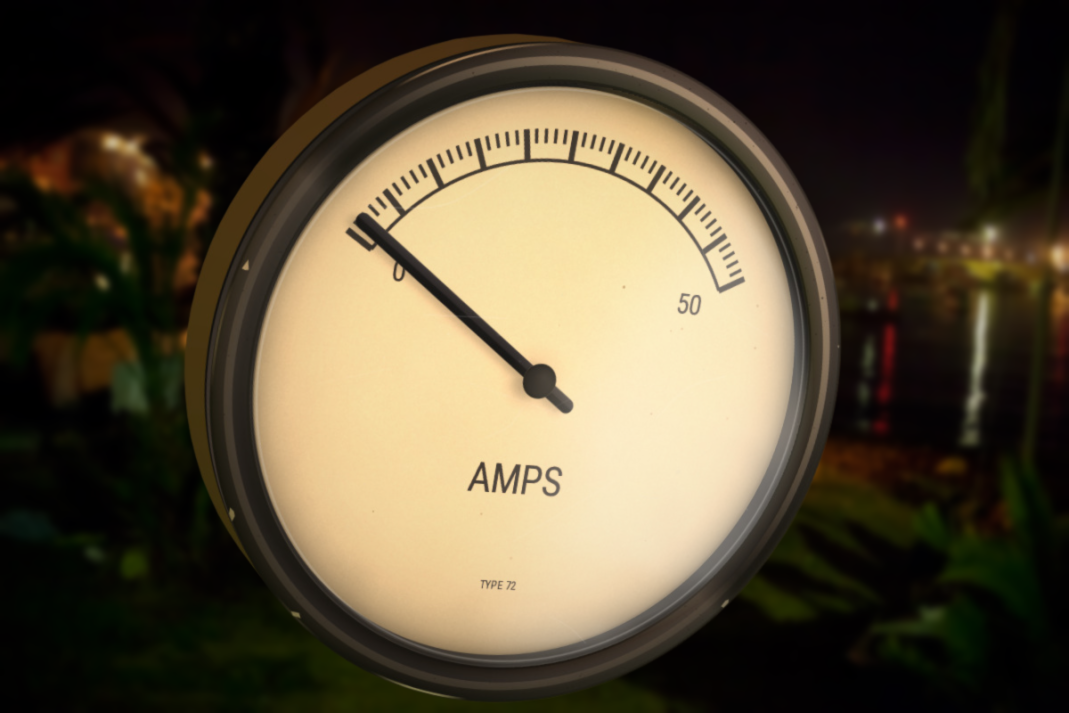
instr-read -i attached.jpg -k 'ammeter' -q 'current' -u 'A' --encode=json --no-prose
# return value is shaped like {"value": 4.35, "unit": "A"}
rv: {"value": 1.5, "unit": "A"}
